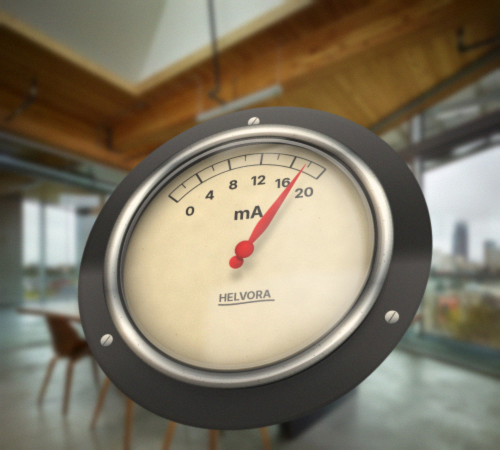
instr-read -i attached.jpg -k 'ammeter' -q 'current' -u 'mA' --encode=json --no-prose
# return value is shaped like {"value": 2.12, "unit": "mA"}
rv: {"value": 18, "unit": "mA"}
